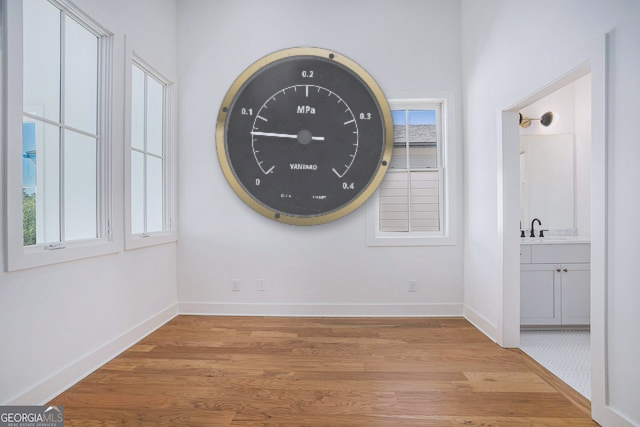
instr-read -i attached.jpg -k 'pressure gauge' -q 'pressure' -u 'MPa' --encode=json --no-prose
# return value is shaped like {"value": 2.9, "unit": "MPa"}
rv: {"value": 0.07, "unit": "MPa"}
